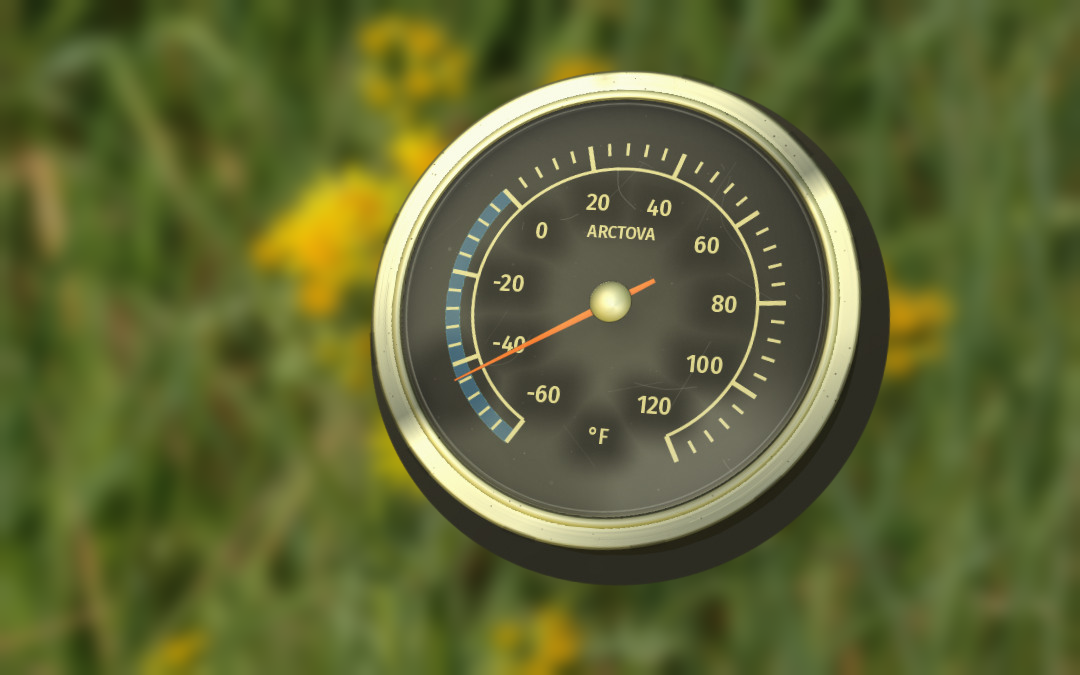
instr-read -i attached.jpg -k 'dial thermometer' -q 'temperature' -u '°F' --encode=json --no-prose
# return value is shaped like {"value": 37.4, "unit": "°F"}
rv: {"value": -44, "unit": "°F"}
